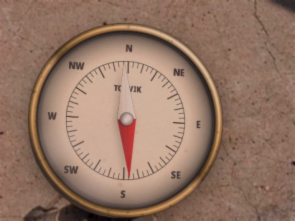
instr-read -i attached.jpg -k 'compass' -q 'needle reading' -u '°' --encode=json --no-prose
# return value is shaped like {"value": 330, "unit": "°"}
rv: {"value": 175, "unit": "°"}
